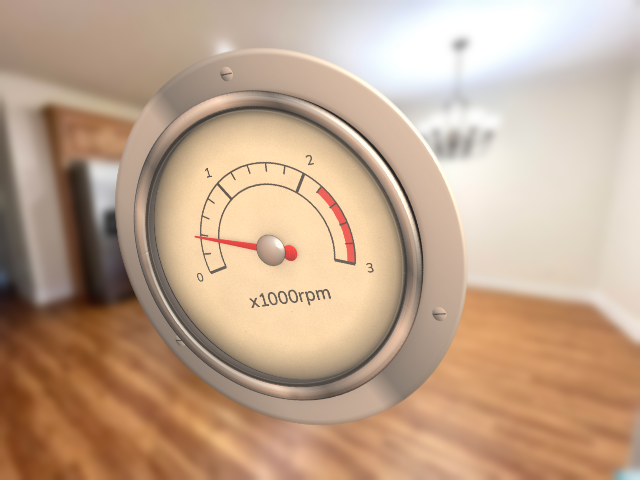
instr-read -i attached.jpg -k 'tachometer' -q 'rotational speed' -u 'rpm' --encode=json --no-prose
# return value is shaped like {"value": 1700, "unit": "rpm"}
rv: {"value": 400, "unit": "rpm"}
